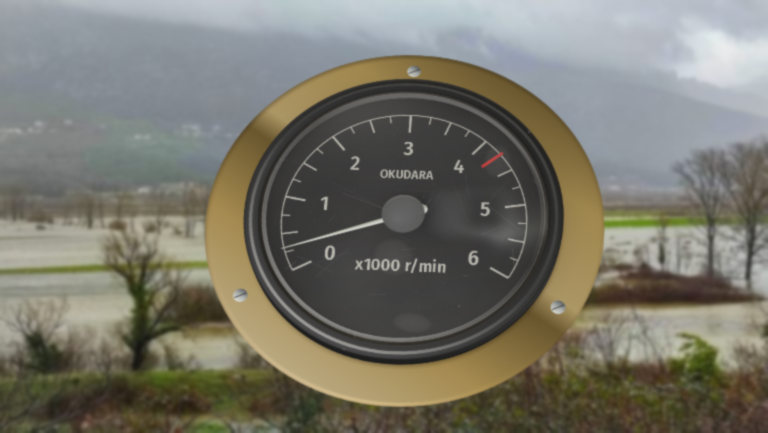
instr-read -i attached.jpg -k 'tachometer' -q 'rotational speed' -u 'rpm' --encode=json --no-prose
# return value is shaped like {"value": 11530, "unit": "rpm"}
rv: {"value": 250, "unit": "rpm"}
